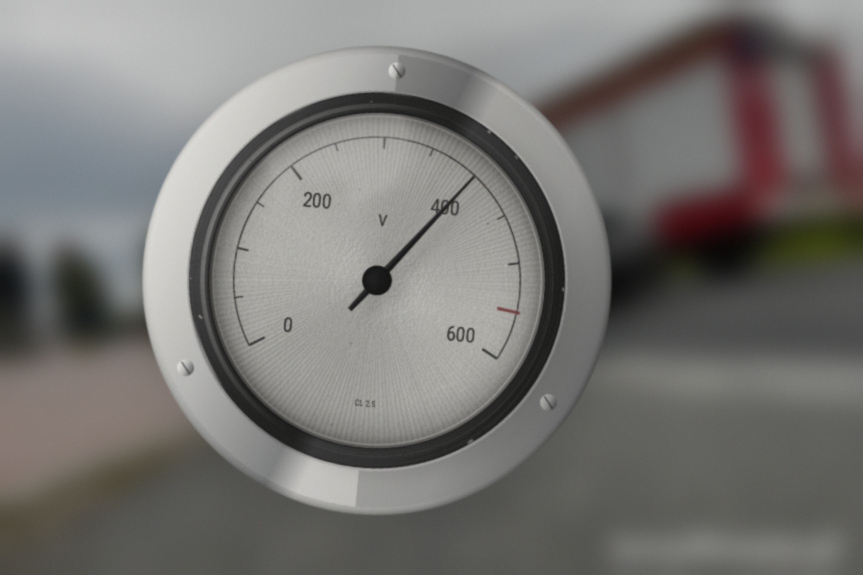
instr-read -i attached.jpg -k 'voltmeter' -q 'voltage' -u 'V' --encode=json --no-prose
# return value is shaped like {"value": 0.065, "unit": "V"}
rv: {"value": 400, "unit": "V"}
